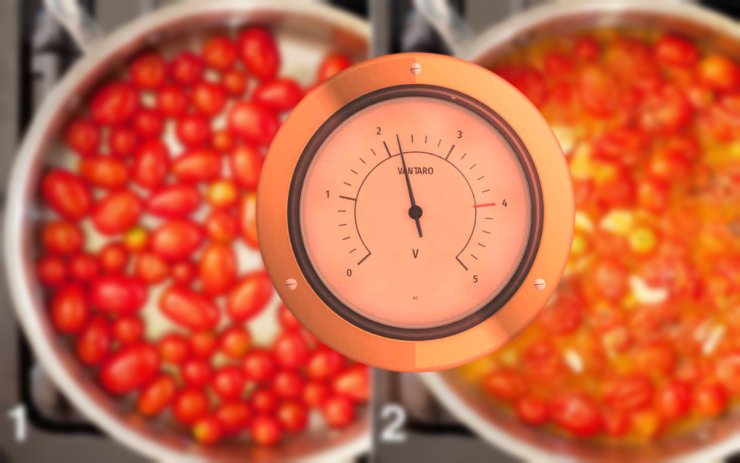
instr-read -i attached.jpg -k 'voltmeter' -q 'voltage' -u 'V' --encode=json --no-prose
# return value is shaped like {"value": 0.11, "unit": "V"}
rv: {"value": 2.2, "unit": "V"}
